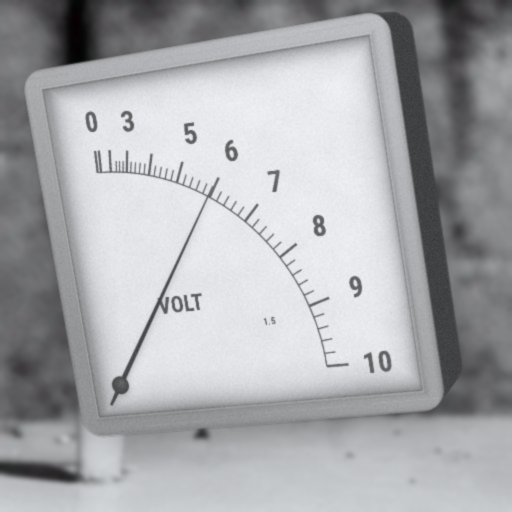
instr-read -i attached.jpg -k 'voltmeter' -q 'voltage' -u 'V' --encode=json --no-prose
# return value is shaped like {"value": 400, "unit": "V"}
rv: {"value": 6, "unit": "V"}
